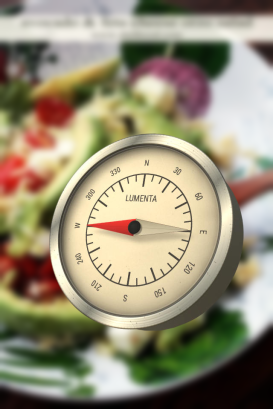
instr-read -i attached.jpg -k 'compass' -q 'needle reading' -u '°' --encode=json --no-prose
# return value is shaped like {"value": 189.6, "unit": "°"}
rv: {"value": 270, "unit": "°"}
